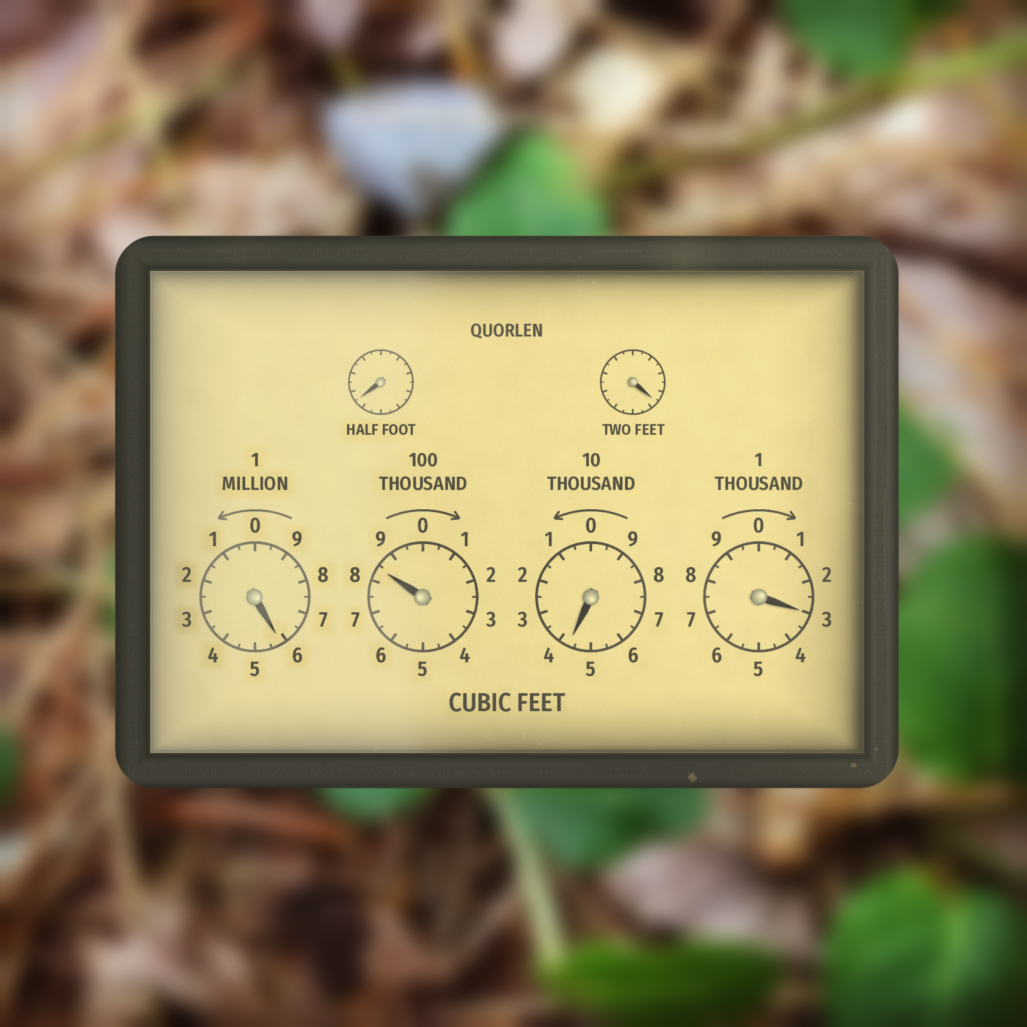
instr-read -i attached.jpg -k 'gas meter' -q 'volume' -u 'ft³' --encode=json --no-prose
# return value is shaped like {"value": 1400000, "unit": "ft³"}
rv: {"value": 584300, "unit": "ft³"}
